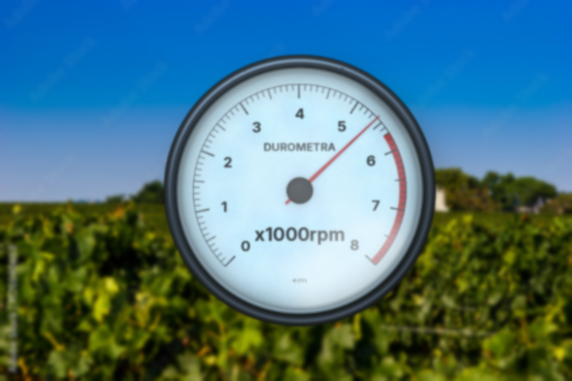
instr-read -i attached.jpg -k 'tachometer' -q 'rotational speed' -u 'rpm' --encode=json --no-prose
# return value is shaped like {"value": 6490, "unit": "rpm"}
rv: {"value": 5400, "unit": "rpm"}
